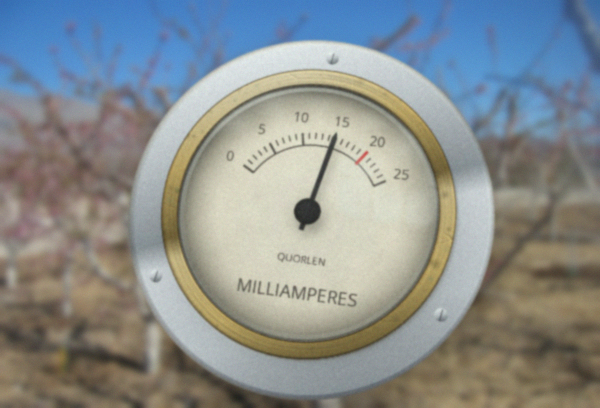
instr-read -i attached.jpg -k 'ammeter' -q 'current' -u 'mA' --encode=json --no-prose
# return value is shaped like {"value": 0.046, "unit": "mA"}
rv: {"value": 15, "unit": "mA"}
